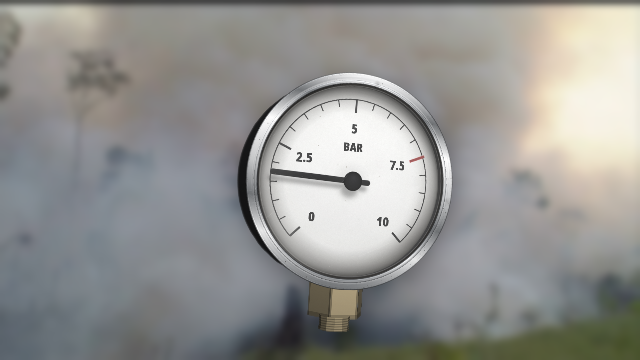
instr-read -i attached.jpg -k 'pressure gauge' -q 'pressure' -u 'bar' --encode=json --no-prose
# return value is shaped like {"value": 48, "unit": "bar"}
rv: {"value": 1.75, "unit": "bar"}
